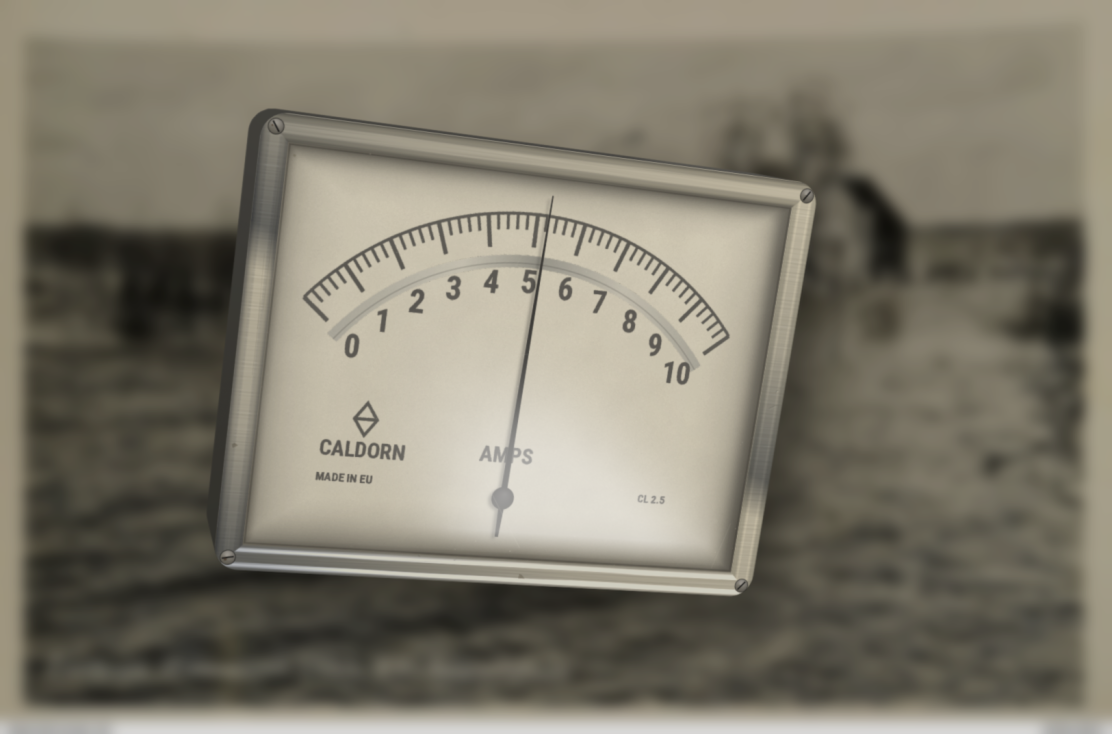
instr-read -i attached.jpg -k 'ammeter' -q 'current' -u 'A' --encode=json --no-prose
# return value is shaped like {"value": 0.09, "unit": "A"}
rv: {"value": 5.2, "unit": "A"}
